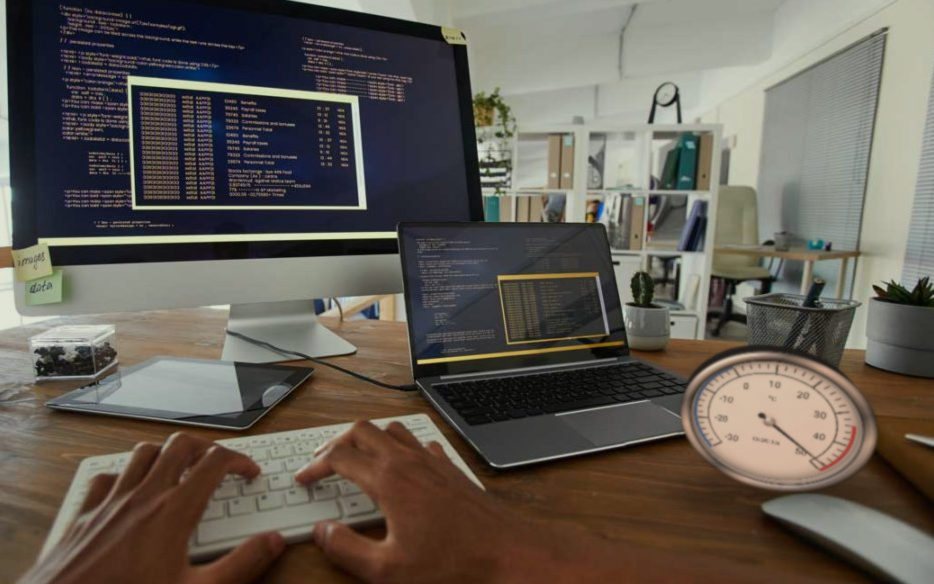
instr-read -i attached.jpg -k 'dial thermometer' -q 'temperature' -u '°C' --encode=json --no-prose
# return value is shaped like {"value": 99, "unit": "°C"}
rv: {"value": 48, "unit": "°C"}
